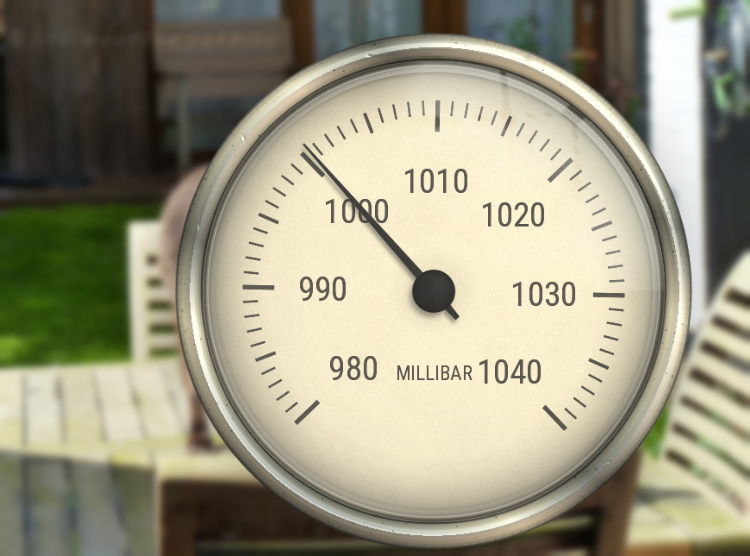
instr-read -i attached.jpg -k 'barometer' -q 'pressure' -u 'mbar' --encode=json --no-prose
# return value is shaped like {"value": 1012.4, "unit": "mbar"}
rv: {"value": 1000.5, "unit": "mbar"}
